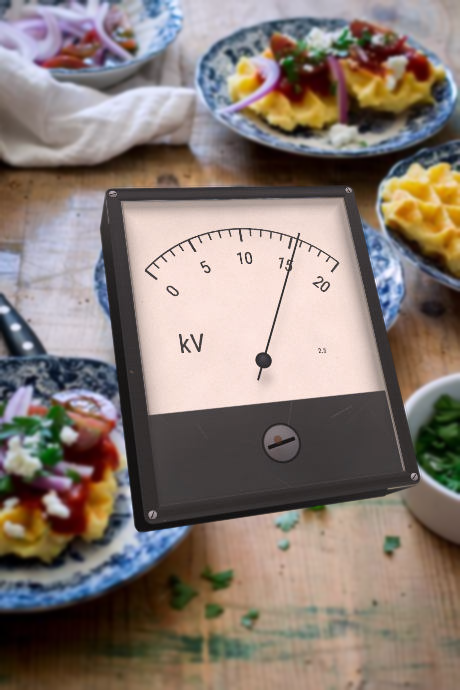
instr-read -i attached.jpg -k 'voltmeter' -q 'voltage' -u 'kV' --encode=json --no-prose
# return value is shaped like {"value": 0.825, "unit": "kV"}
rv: {"value": 15.5, "unit": "kV"}
